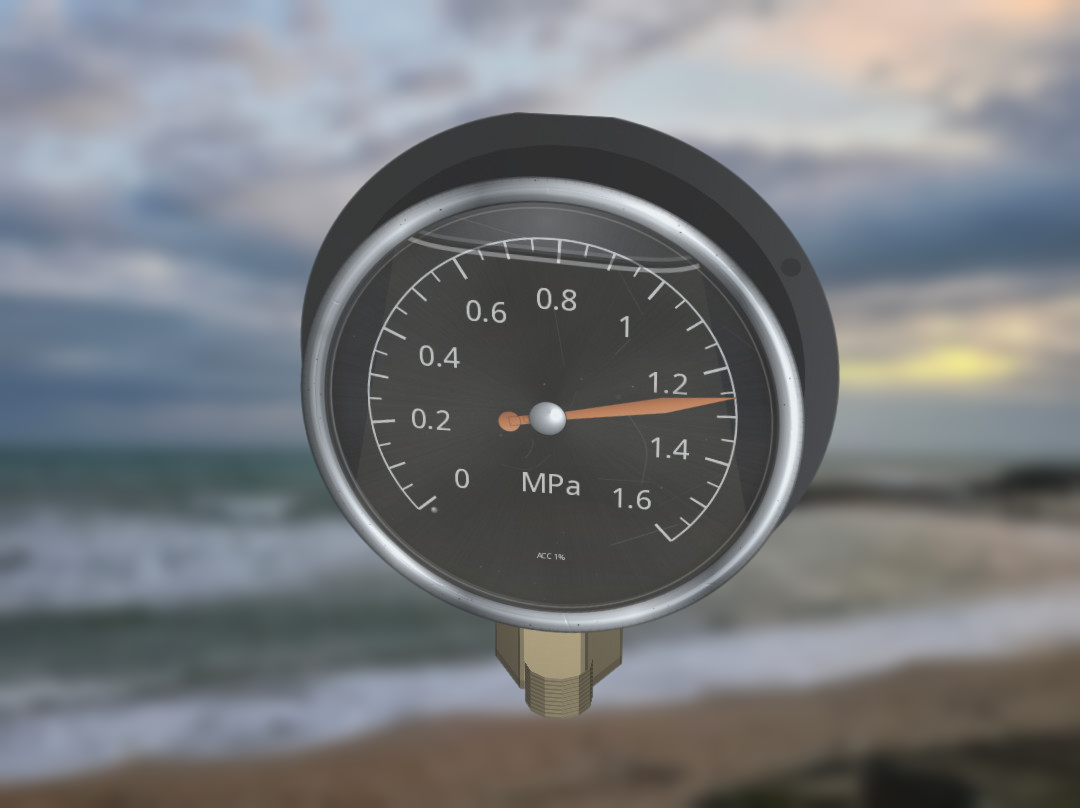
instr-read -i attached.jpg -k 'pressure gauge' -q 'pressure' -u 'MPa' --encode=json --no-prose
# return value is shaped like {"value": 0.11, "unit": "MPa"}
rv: {"value": 1.25, "unit": "MPa"}
